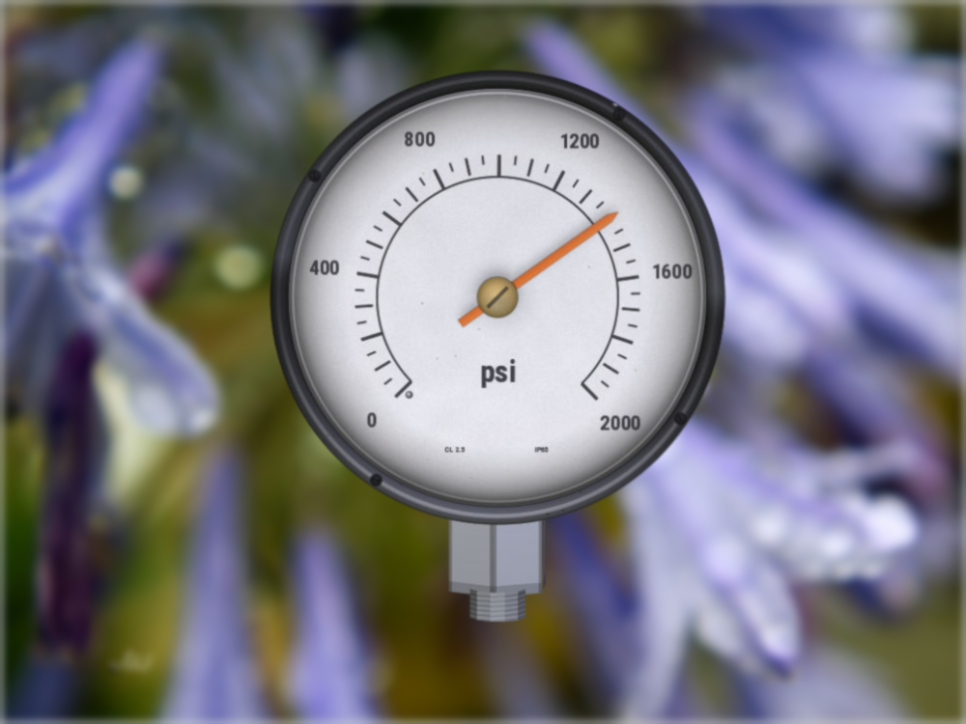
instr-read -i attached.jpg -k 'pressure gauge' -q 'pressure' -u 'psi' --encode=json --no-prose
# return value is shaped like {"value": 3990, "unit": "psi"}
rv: {"value": 1400, "unit": "psi"}
